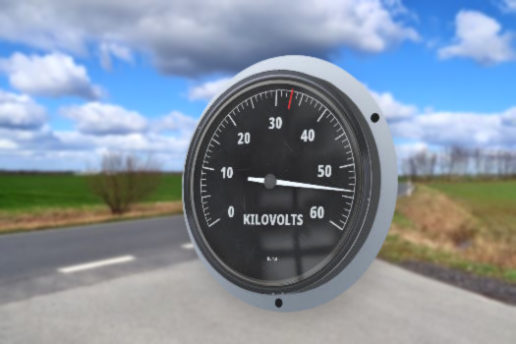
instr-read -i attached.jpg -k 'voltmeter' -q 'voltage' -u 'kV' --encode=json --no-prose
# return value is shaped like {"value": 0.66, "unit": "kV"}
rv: {"value": 54, "unit": "kV"}
